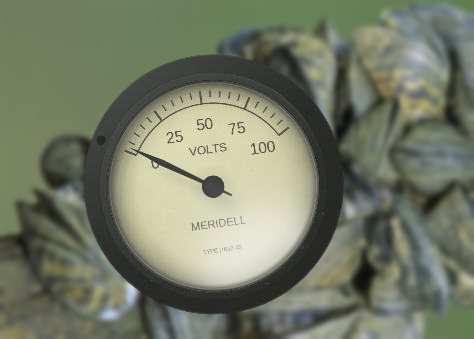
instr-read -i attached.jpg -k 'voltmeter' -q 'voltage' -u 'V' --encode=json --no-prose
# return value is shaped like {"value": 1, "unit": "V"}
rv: {"value": 2.5, "unit": "V"}
